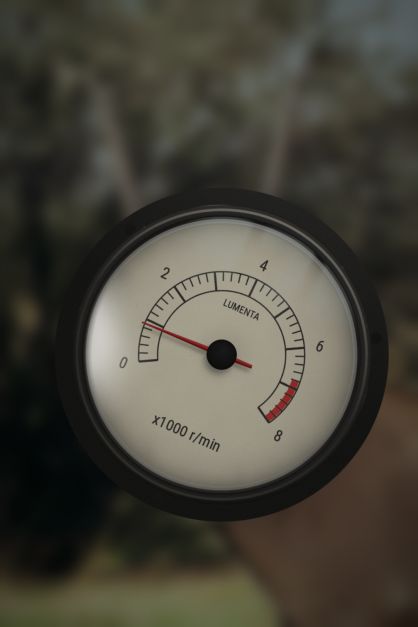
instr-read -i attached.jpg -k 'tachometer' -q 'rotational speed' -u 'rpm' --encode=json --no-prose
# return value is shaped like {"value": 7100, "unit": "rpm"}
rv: {"value": 900, "unit": "rpm"}
